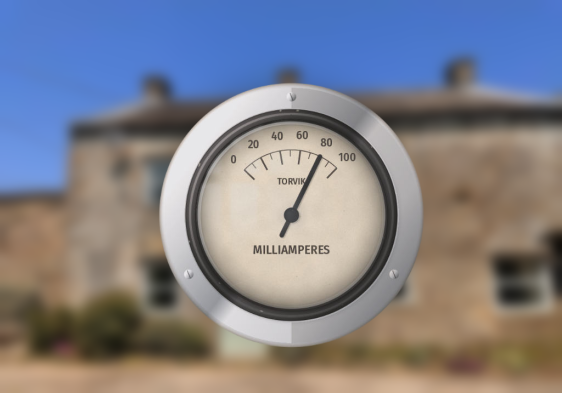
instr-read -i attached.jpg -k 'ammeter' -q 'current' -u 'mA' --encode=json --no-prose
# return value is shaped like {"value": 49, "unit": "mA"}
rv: {"value": 80, "unit": "mA"}
